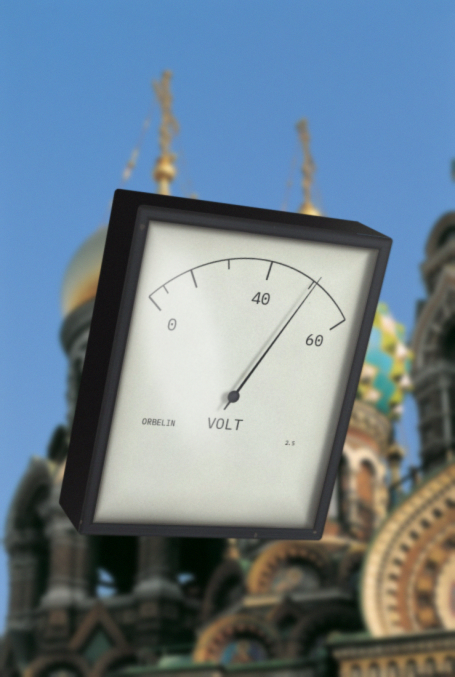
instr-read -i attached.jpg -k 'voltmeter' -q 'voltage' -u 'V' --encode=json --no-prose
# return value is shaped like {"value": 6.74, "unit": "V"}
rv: {"value": 50, "unit": "V"}
